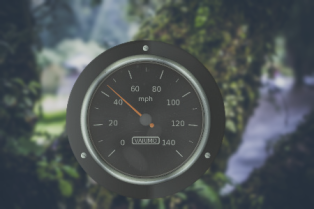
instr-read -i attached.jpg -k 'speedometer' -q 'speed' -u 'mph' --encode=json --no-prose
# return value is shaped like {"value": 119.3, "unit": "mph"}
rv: {"value": 45, "unit": "mph"}
